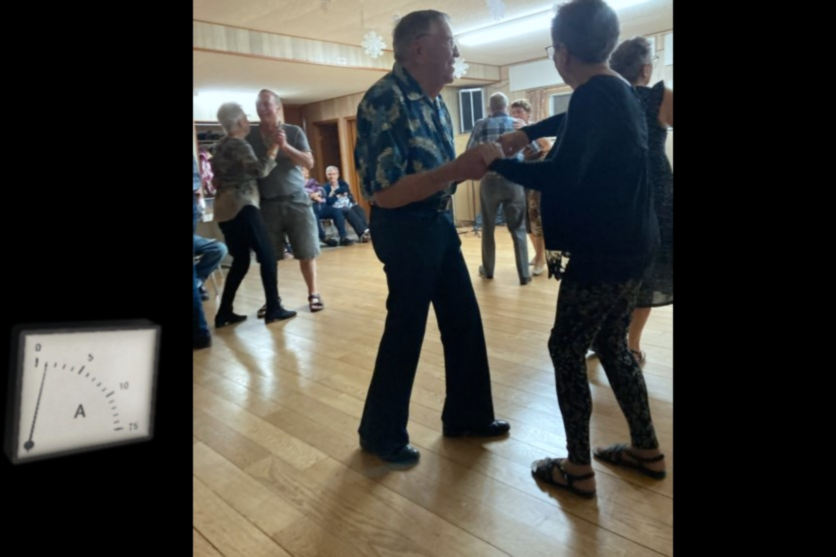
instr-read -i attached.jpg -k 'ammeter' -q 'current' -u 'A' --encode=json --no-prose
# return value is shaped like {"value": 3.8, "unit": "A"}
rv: {"value": 1, "unit": "A"}
